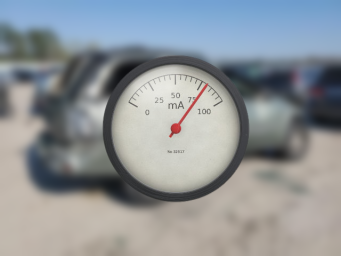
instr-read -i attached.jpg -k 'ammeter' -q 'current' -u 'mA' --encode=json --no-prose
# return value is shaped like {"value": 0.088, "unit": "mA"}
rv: {"value": 80, "unit": "mA"}
